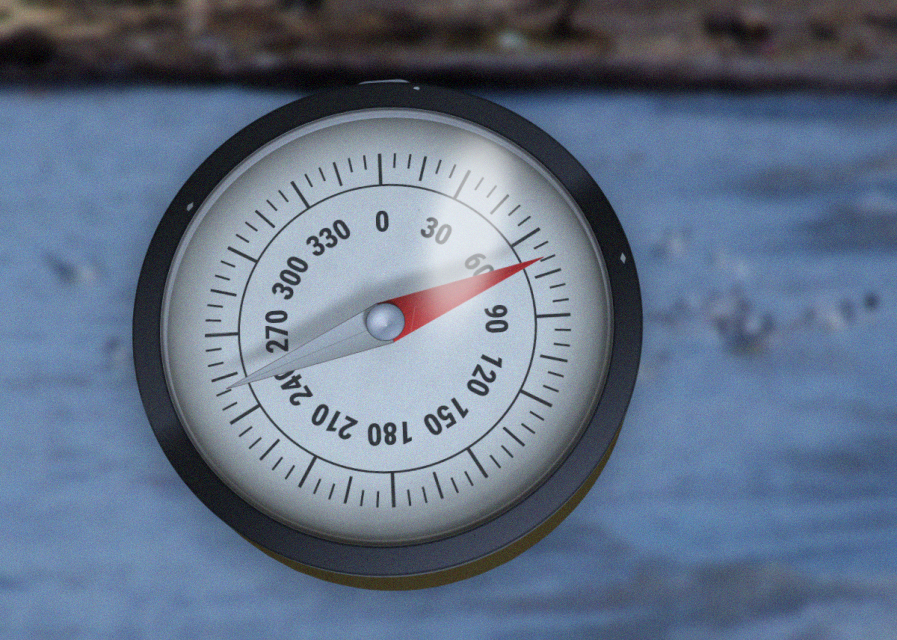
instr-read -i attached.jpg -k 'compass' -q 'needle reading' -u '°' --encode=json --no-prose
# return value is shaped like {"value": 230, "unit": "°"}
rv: {"value": 70, "unit": "°"}
